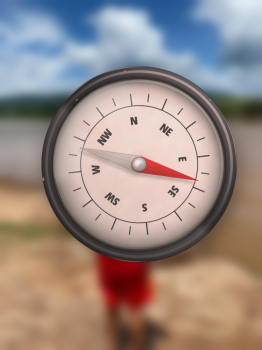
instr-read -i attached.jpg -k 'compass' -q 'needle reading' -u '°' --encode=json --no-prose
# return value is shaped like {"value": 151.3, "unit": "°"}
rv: {"value": 112.5, "unit": "°"}
